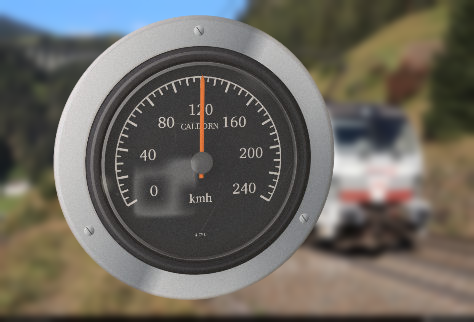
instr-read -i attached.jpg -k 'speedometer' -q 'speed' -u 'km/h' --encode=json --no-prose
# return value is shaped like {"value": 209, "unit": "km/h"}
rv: {"value": 120, "unit": "km/h"}
